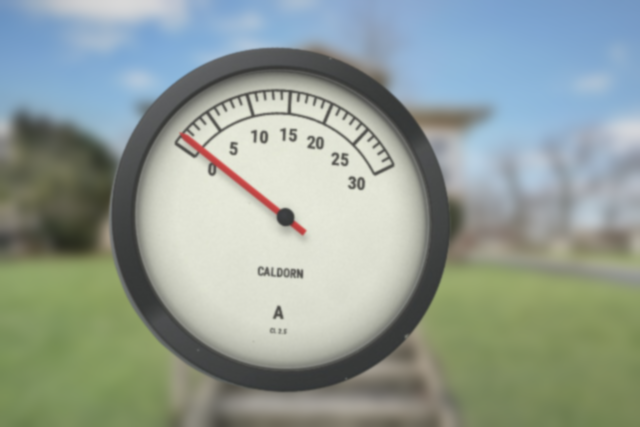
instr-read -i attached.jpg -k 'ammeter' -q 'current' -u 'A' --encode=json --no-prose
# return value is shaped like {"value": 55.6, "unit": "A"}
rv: {"value": 1, "unit": "A"}
